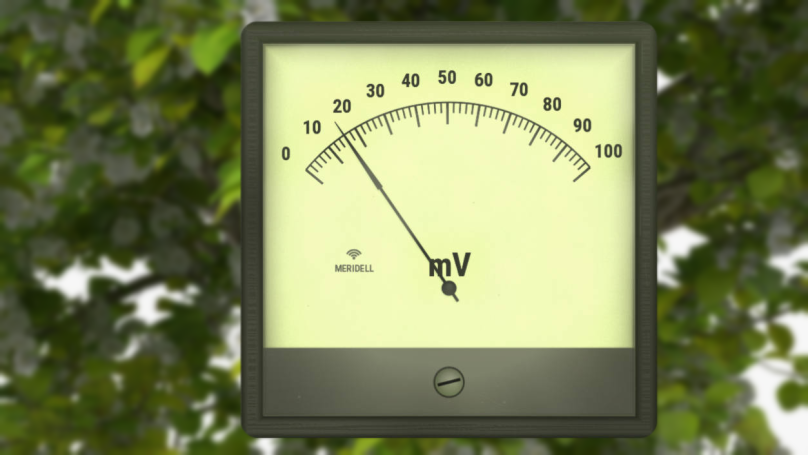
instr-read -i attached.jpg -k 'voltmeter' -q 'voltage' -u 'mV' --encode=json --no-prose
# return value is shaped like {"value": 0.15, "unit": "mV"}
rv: {"value": 16, "unit": "mV"}
